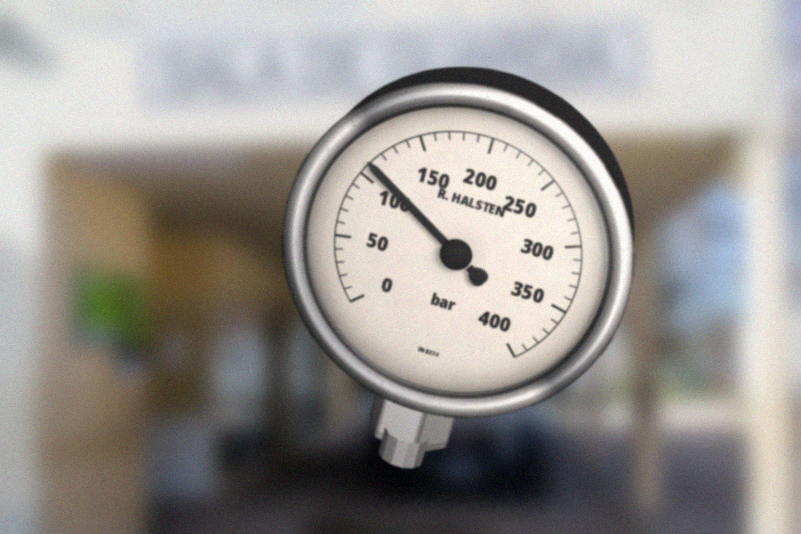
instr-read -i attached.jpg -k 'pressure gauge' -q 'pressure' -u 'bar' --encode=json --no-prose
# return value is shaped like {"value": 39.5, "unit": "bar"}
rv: {"value": 110, "unit": "bar"}
